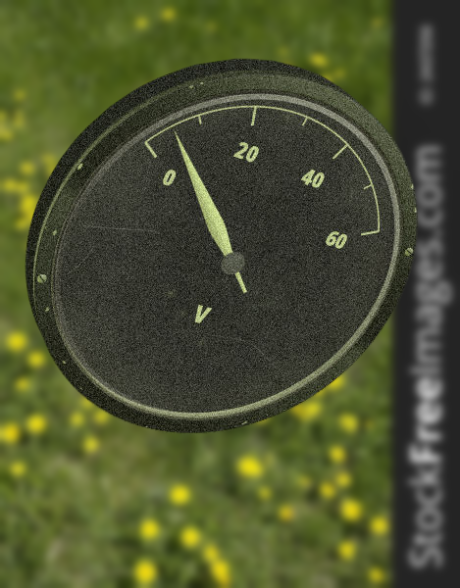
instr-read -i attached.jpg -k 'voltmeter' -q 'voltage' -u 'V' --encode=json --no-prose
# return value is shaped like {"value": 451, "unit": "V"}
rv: {"value": 5, "unit": "V"}
